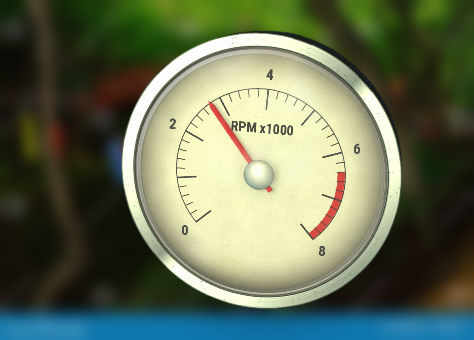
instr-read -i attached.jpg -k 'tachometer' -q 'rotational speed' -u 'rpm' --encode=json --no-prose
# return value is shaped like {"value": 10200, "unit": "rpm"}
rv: {"value": 2800, "unit": "rpm"}
